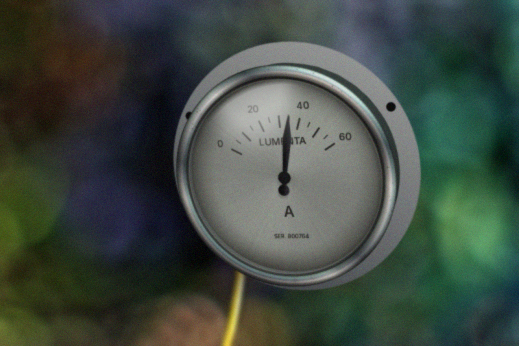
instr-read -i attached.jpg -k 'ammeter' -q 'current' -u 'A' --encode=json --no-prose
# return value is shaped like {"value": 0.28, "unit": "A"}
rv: {"value": 35, "unit": "A"}
